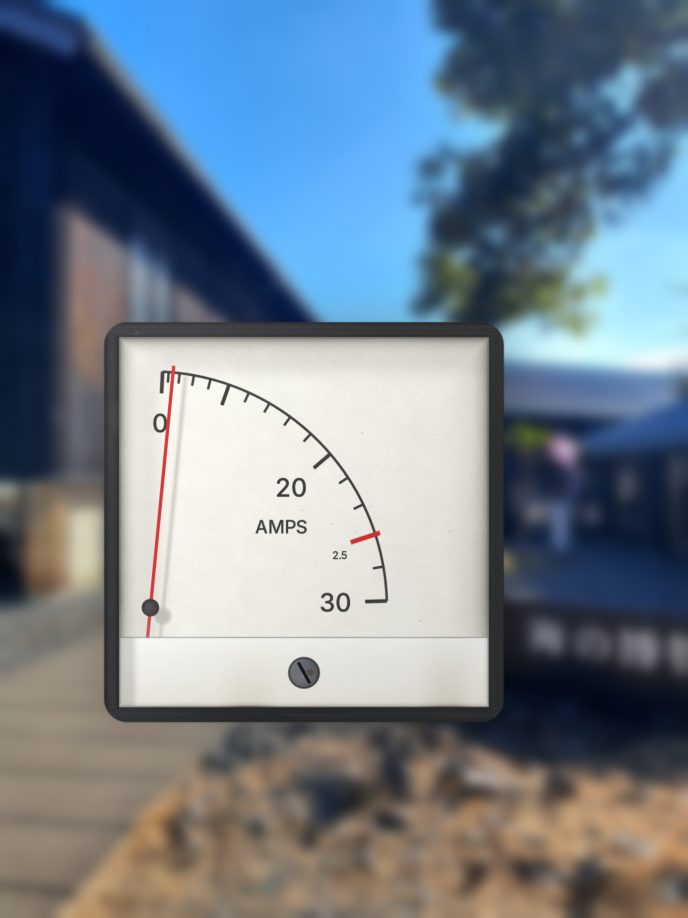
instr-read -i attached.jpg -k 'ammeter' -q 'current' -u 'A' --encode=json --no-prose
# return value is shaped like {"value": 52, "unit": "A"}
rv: {"value": 3, "unit": "A"}
